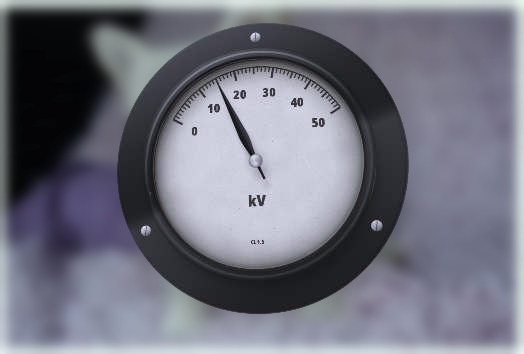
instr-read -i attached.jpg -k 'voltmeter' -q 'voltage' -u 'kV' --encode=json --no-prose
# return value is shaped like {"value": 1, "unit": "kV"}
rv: {"value": 15, "unit": "kV"}
